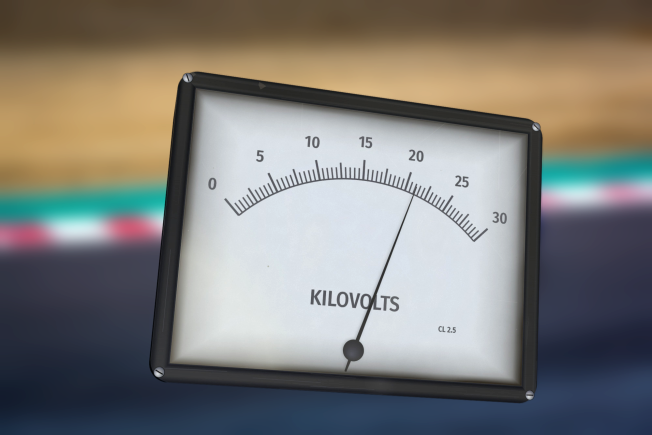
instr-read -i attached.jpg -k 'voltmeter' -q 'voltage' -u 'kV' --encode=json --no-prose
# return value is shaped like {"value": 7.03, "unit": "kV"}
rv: {"value": 21, "unit": "kV"}
